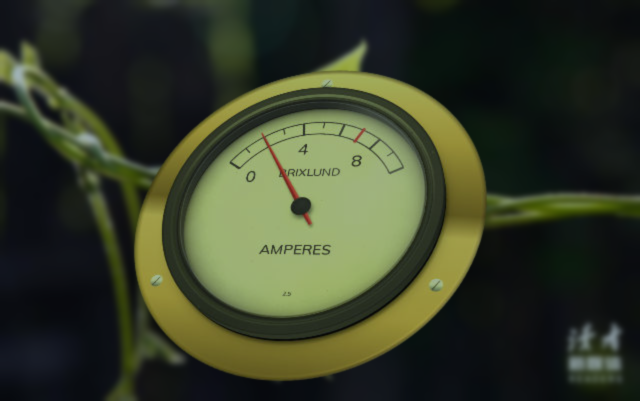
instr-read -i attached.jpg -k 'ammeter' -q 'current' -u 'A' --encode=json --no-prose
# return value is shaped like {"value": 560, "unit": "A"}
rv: {"value": 2, "unit": "A"}
